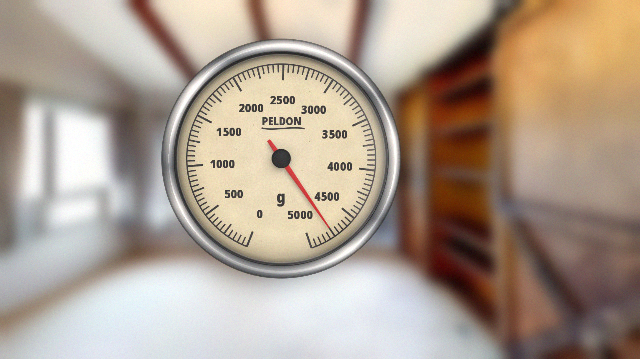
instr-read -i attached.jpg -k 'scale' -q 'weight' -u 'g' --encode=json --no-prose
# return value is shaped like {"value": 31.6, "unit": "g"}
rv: {"value": 4750, "unit": "g"}
